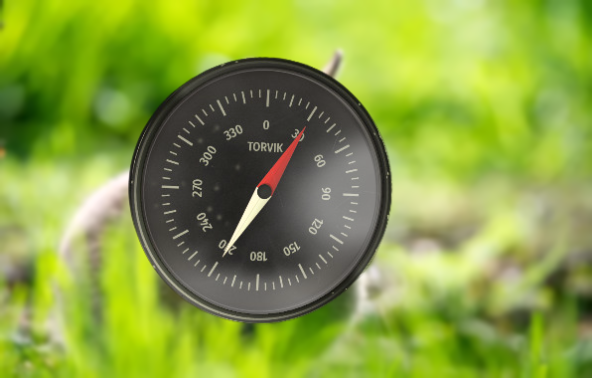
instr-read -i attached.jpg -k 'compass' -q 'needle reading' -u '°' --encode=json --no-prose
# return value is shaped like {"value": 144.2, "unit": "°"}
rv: {"value": 30, "unit": "°"}
